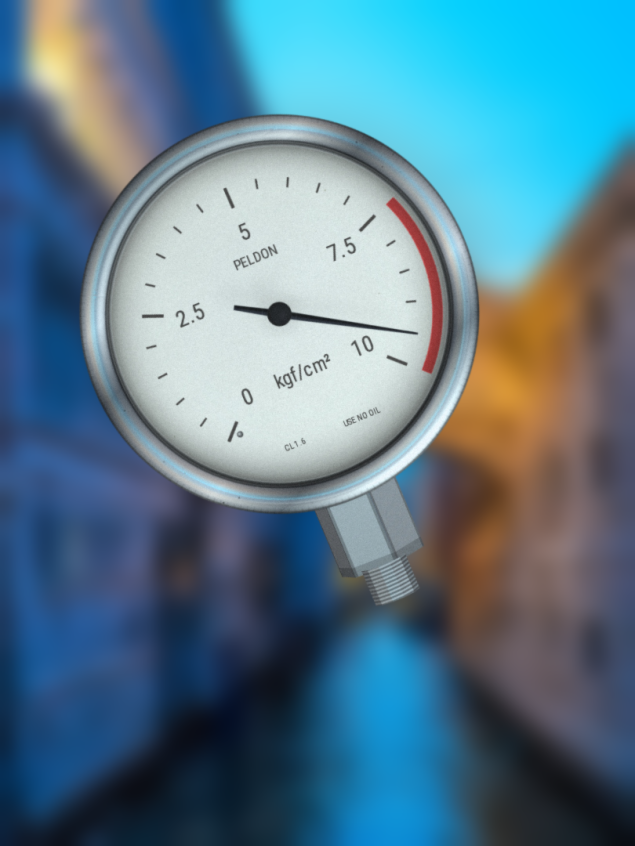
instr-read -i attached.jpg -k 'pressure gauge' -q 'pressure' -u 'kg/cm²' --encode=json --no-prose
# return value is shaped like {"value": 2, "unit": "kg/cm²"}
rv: {"value": 9.5, "unit": "kg/cm²"}
